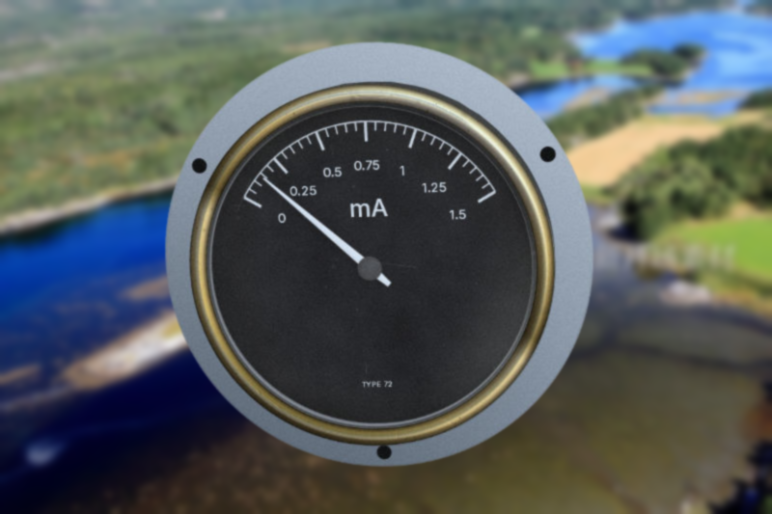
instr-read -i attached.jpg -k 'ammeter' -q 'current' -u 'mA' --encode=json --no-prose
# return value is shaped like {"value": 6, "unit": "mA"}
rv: {"value": 0.15, "unit": "mA"}
